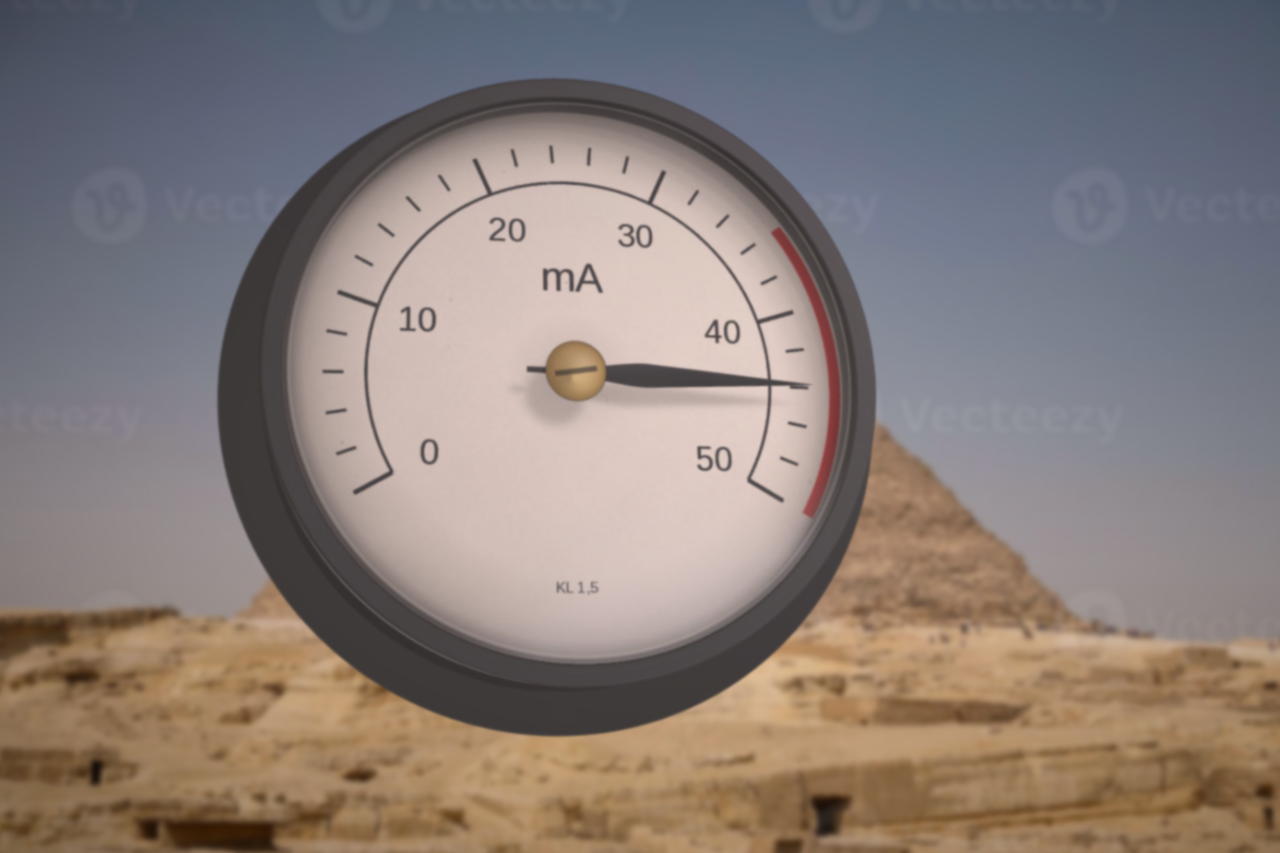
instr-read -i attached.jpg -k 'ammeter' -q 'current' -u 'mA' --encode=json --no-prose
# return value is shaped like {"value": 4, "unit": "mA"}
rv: {"value": 44, "unit": "mA"}
